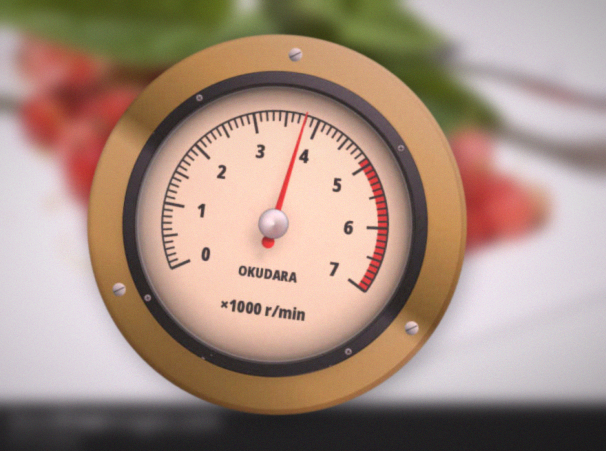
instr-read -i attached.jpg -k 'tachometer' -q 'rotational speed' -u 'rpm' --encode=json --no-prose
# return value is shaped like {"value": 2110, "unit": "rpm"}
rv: {"value": 3800, "unit": "rpm"}
